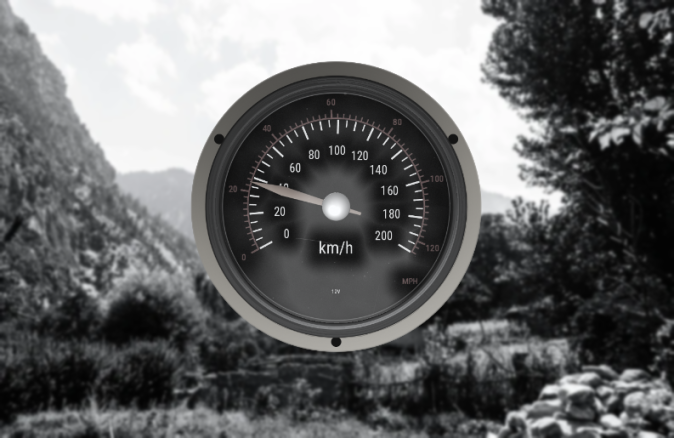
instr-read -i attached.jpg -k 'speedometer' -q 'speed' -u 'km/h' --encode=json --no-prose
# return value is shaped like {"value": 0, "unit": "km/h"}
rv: {"value": 37.5, "unit": "km/h"}
